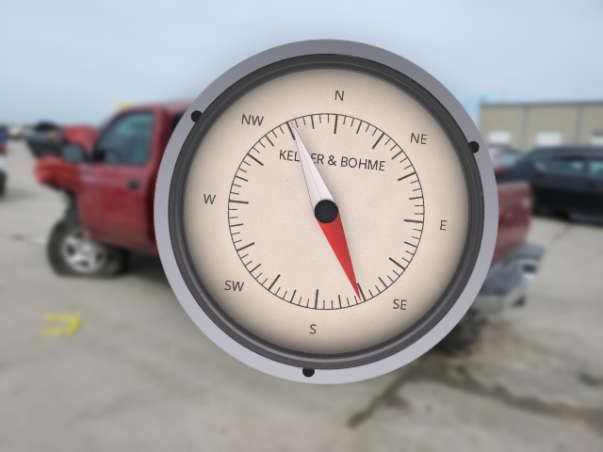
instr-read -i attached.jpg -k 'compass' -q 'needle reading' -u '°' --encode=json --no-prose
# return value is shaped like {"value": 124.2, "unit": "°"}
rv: {"value": 152.5, "unit": "°"}
